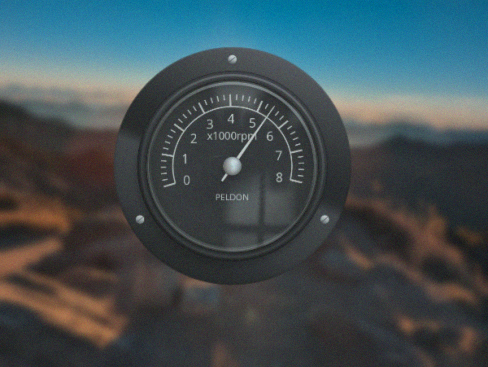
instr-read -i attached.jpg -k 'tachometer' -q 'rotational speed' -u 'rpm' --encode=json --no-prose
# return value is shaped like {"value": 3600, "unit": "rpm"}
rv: {"value": 5400, "unit": "rpm"}
